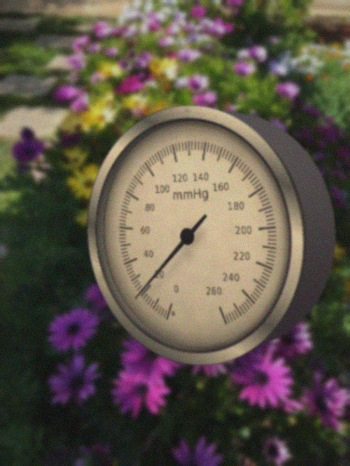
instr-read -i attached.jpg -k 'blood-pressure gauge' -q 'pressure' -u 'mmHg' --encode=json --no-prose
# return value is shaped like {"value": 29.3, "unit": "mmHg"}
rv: {"value": 20, "unit": "mmHg"}
